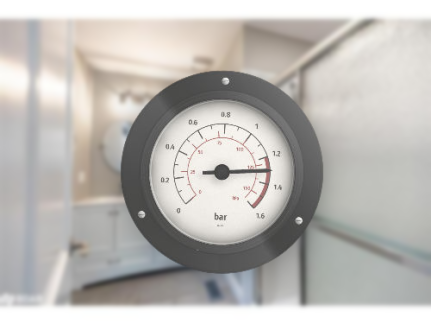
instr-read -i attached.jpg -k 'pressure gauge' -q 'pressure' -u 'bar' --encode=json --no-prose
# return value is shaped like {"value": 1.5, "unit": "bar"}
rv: {"value": 1.3, "unit": "bar"}
